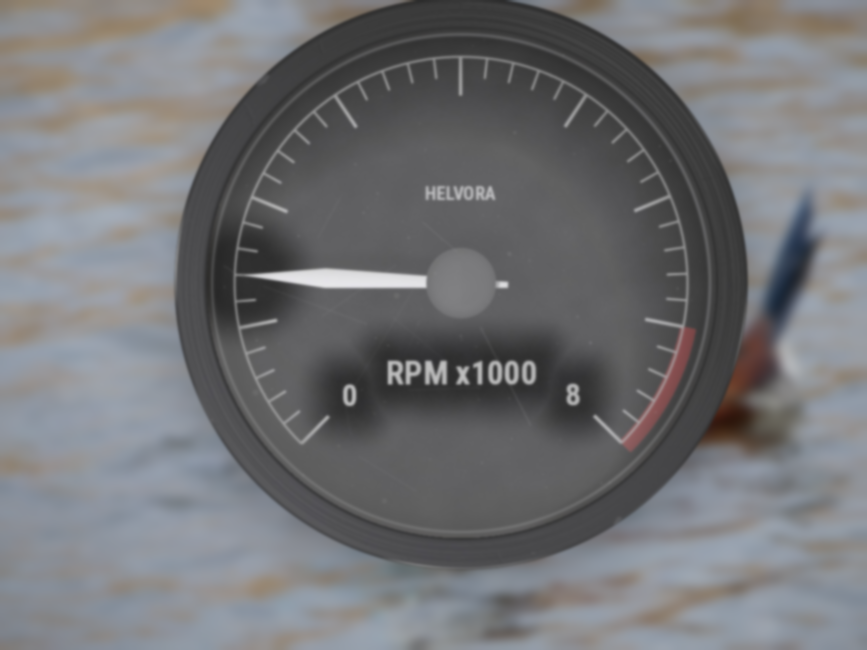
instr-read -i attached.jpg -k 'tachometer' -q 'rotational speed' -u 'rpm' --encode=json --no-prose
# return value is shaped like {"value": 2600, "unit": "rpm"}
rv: {"value": 1400, "unit": "rpm"}
